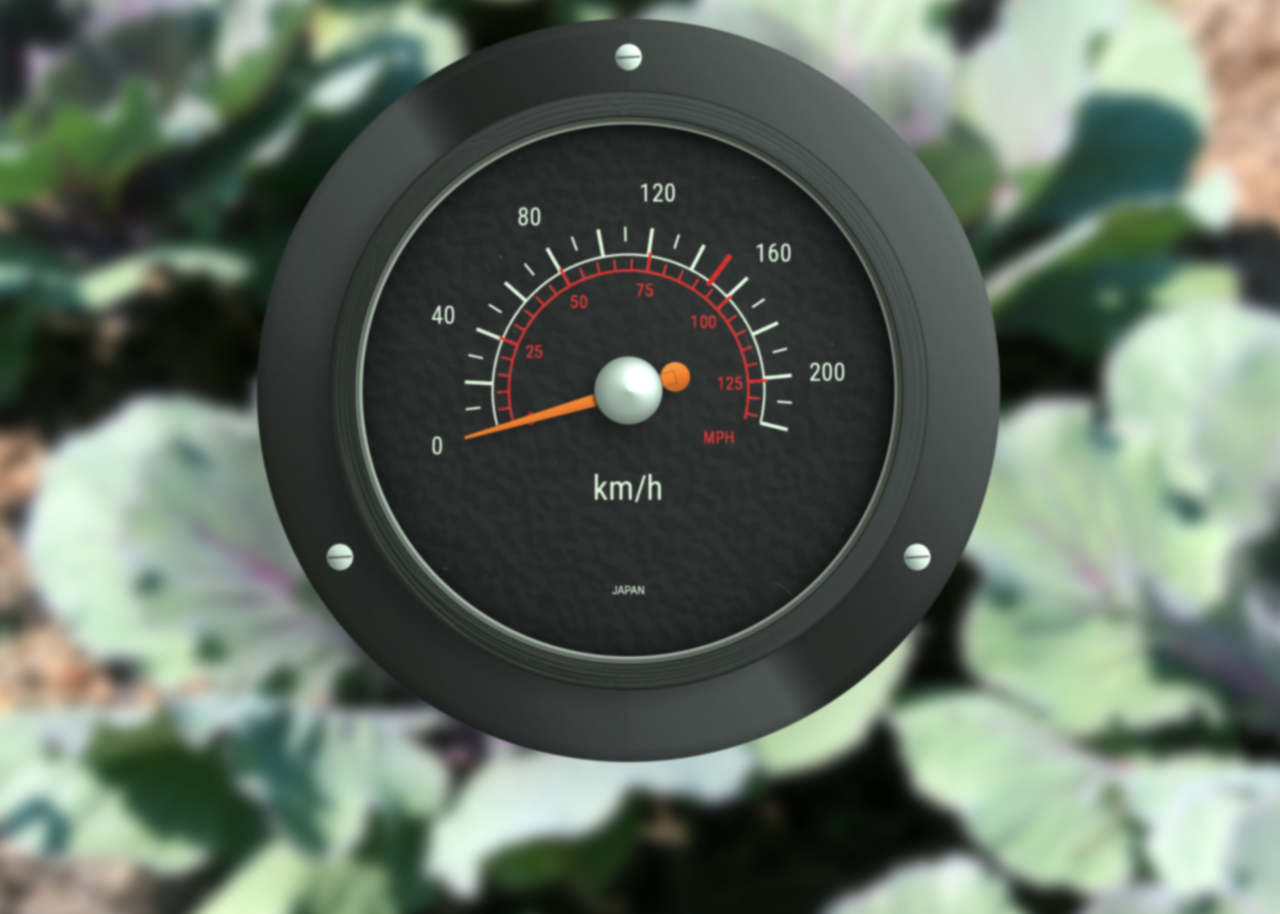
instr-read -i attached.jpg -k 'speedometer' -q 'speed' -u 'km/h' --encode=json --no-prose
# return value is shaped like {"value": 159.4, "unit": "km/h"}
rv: {"value": 0, "unit": "km/h"}
